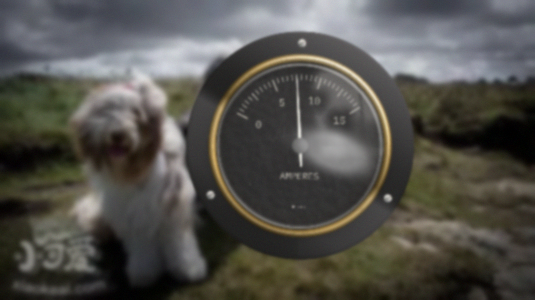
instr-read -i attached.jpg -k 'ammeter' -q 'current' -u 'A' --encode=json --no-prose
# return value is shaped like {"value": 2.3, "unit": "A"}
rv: {"value": 7.5, "unit": "A"}
